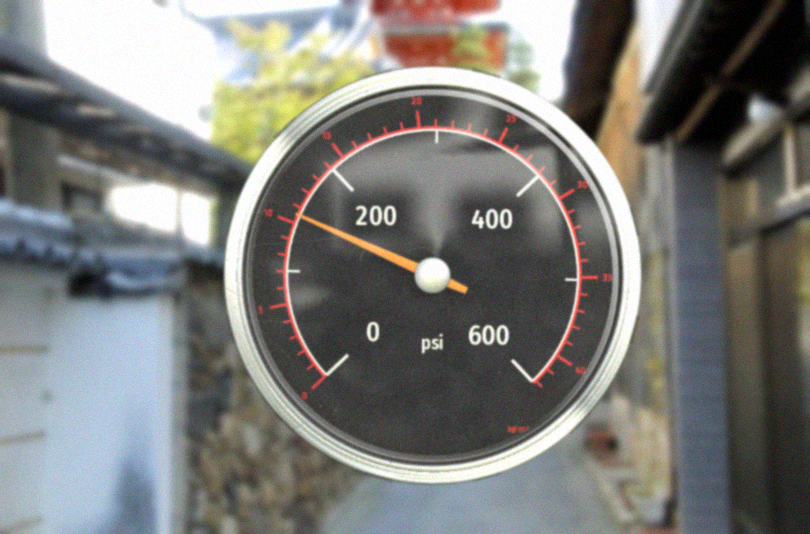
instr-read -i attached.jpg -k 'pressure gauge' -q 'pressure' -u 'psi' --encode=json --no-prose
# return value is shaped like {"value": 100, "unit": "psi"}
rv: {"value": 150, "unit": "psi"}
